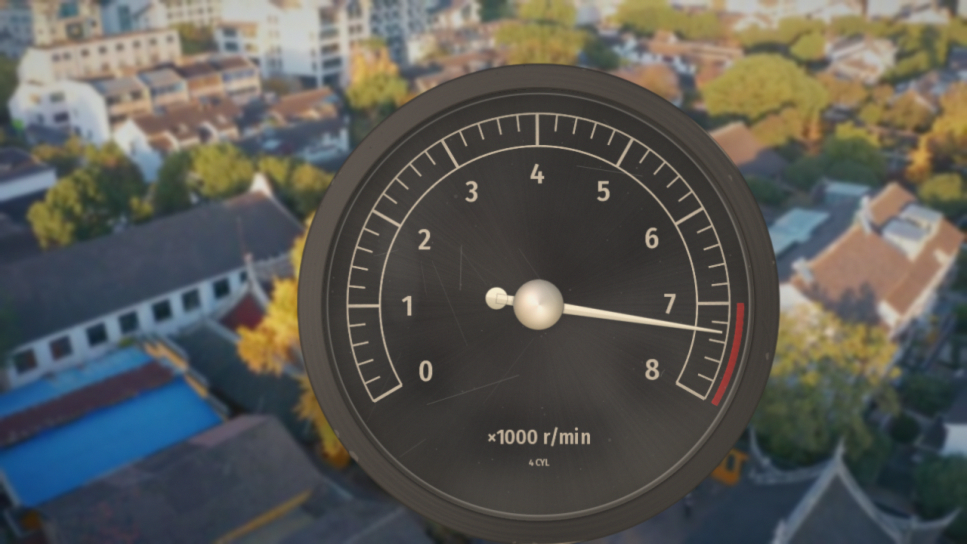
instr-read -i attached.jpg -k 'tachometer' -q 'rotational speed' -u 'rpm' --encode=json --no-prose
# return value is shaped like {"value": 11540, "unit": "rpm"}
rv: {"value": 7300, "unit": "rpm"}
